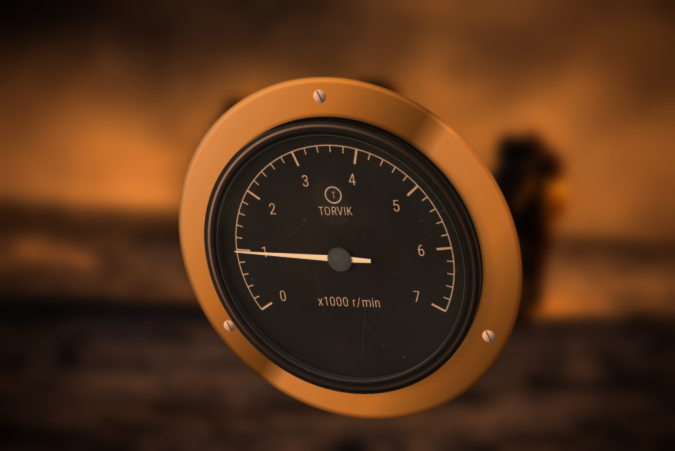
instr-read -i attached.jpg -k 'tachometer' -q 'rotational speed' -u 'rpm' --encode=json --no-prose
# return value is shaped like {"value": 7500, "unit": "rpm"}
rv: {"value": 1000, "unit": "rpm"}
